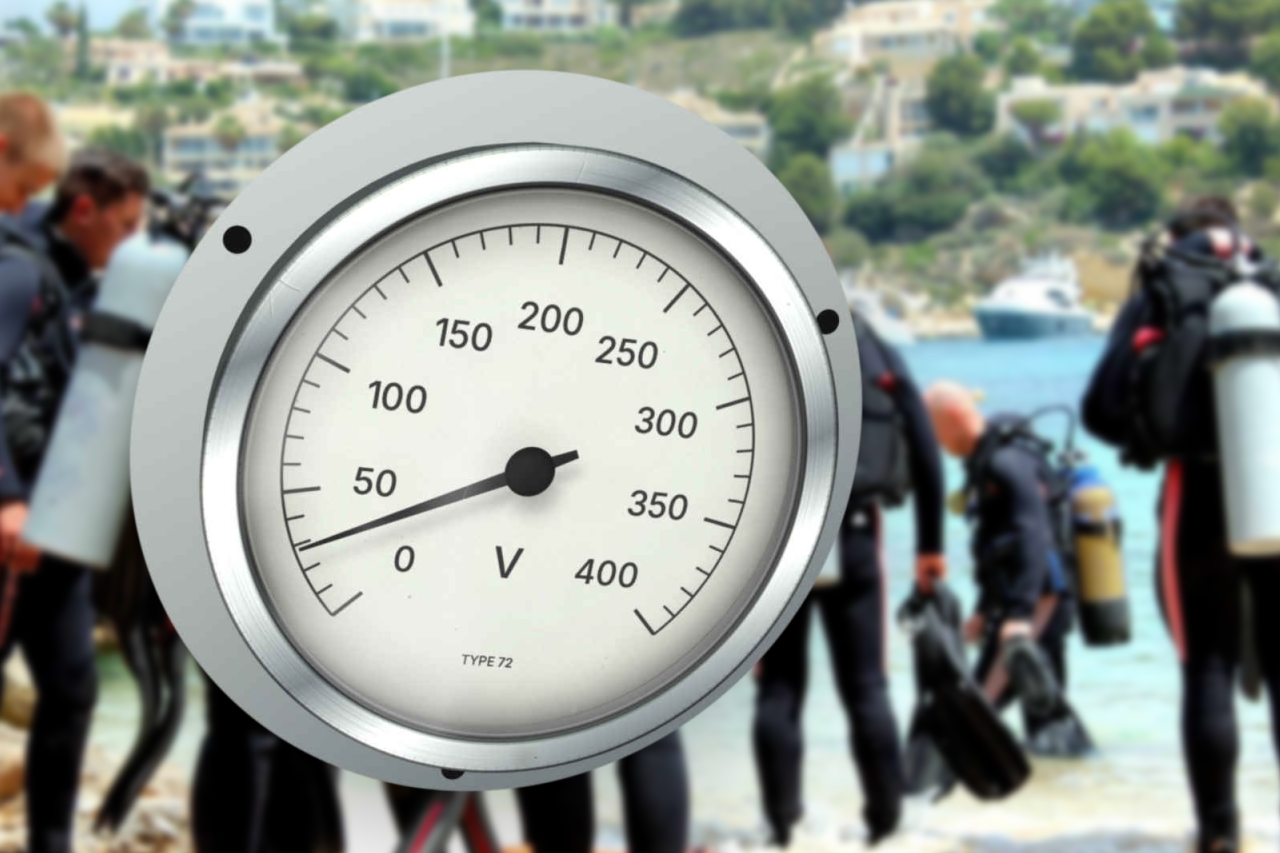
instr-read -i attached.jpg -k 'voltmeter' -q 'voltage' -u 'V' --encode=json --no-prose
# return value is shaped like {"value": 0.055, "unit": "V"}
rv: {"value": 30, "unit": "V"}
